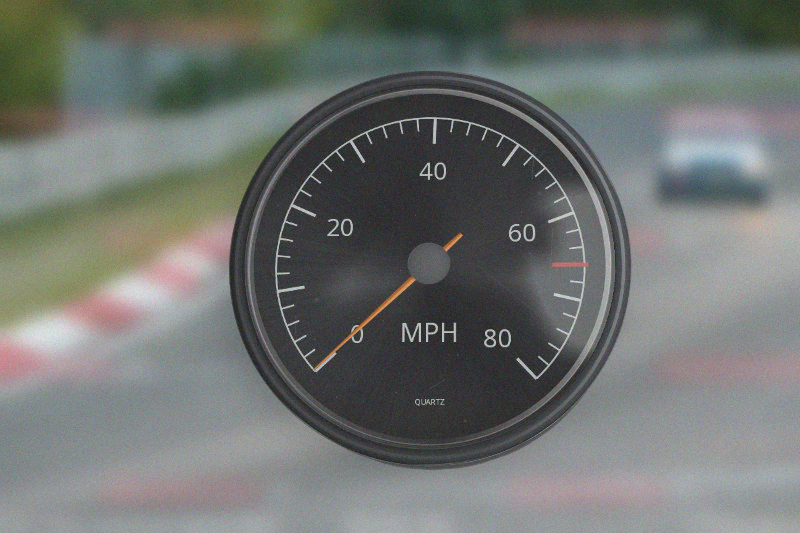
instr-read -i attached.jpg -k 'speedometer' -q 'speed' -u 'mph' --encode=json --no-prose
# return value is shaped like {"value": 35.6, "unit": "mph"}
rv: {"value": 0, "unit": "mph"}
